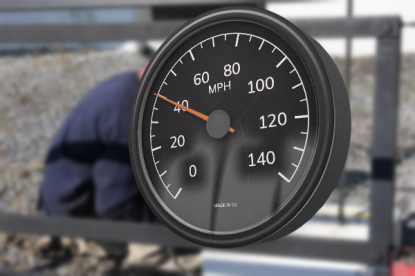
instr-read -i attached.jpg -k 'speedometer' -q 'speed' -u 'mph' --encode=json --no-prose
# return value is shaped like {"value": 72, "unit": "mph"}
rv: {"value": 40, "unit": "mph"}
